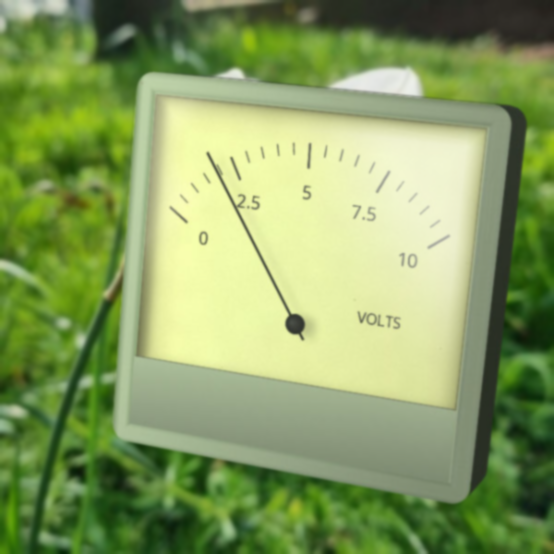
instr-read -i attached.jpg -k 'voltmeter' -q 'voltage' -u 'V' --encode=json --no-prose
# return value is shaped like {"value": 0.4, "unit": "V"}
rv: {"value": 2, "unit": "V"}
